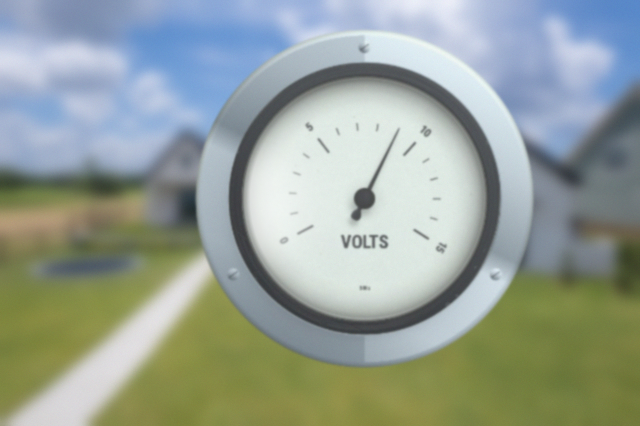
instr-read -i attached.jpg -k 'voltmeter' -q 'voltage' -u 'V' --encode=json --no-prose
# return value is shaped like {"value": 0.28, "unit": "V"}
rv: {"value": 9, "unit": "V"}
